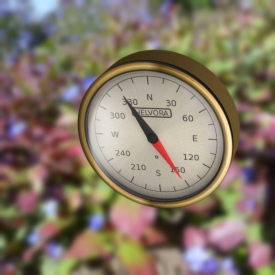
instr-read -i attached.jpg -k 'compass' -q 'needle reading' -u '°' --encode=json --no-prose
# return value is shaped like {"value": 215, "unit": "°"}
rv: {"value": 150, "unit": "°"}
